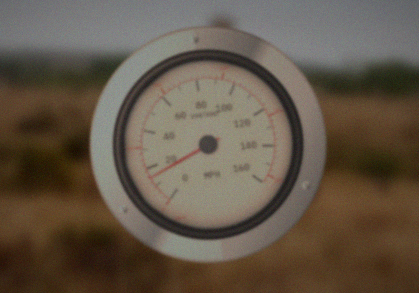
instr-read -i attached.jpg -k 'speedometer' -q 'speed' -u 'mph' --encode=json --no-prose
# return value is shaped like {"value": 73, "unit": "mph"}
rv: {"value": 15, "unit": "mph"}
